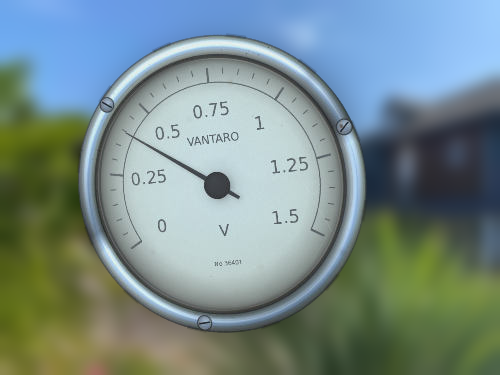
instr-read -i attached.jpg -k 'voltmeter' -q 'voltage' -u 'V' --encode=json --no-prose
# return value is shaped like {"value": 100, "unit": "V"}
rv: {"value": 0.4, "unit": "V"}
